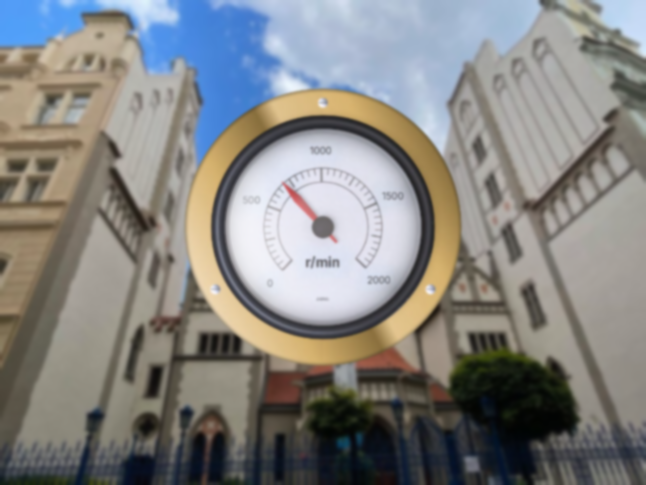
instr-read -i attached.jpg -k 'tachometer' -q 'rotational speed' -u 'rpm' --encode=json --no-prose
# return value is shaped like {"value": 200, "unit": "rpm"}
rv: {"value": 700, "unit": "rpm"}
